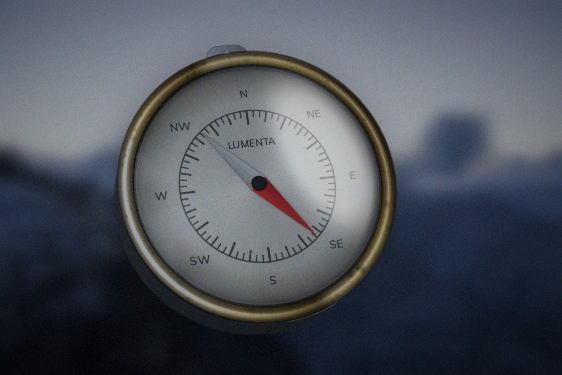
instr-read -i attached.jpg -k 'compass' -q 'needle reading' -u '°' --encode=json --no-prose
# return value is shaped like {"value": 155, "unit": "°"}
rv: {"value": 140, "unit": "°"}
